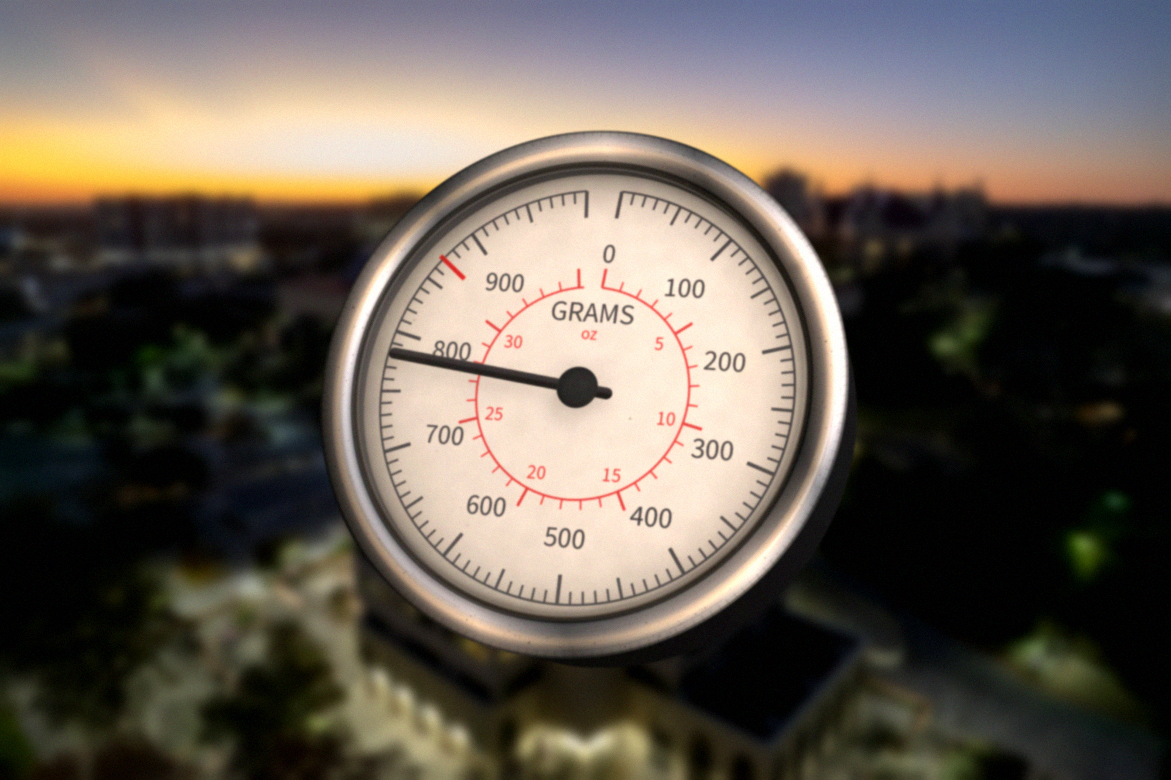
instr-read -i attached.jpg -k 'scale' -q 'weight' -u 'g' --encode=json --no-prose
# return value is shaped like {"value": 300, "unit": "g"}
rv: {"value": 780, "unit": "g"}
